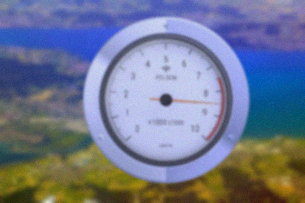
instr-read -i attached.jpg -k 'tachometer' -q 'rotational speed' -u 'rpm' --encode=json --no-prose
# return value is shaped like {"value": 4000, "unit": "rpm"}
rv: {"value": 8500, "unit": "rpm"}
